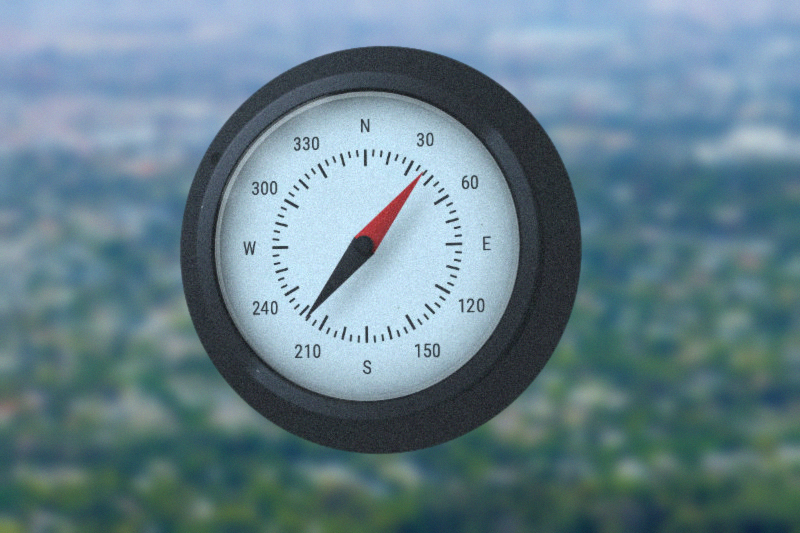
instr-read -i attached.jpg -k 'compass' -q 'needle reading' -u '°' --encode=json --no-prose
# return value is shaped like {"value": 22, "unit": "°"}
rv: {"value": 40, "unit": "°"}
